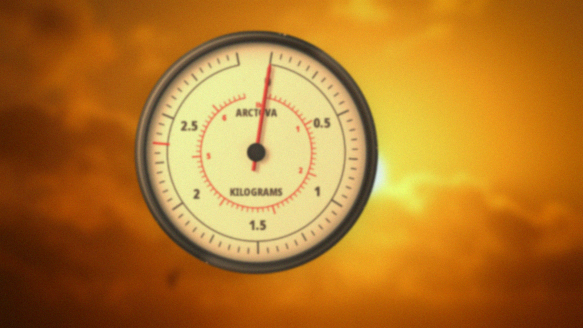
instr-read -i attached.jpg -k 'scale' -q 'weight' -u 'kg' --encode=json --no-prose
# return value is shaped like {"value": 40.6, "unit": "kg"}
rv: {"value": 0, "unit": "kg"}
